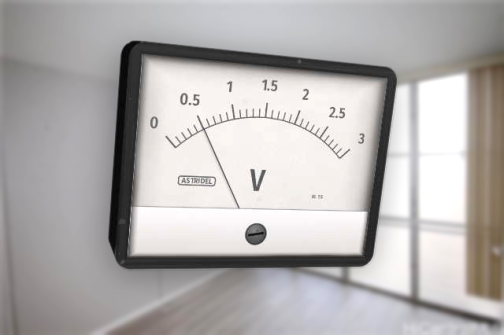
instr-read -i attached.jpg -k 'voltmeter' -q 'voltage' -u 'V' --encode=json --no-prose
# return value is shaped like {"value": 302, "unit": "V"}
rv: {"value": 0.5, "unit": "V"}
